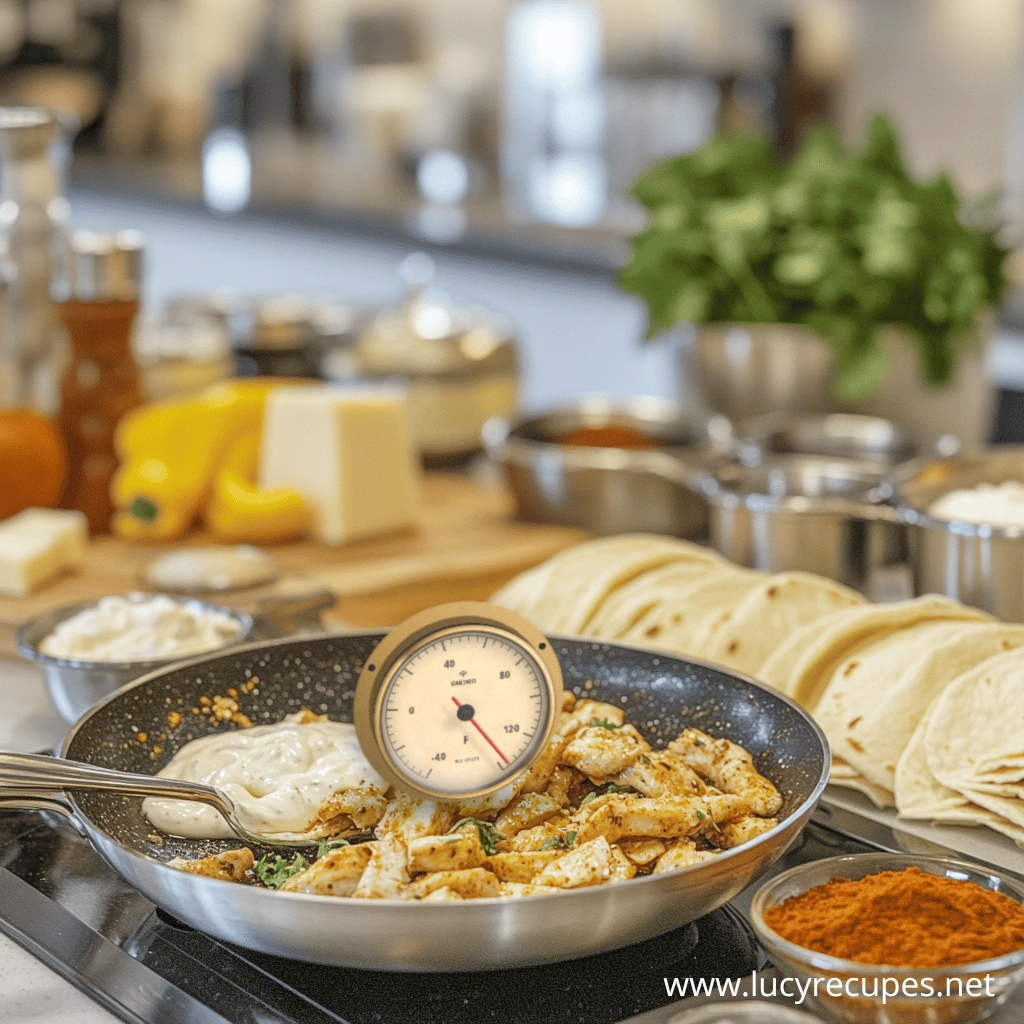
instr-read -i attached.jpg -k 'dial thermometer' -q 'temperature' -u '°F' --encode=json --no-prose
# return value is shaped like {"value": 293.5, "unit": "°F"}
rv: {"value": 136, "unit": "°F"}
